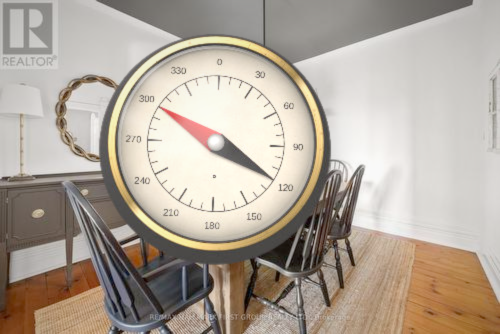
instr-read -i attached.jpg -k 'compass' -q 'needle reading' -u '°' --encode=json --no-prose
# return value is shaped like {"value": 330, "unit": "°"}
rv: {"value": 300, "unit": "°"}
